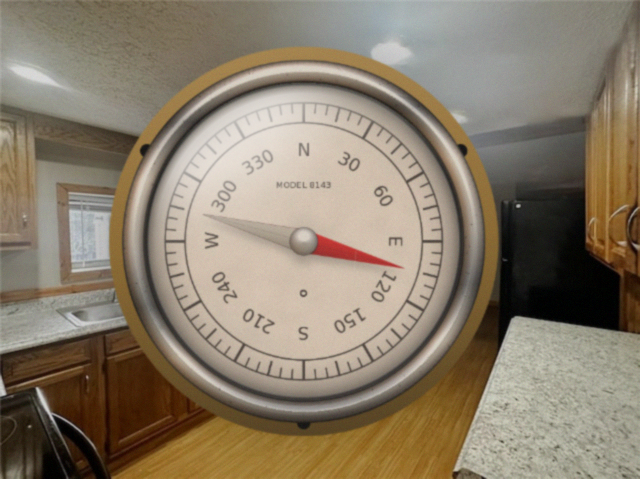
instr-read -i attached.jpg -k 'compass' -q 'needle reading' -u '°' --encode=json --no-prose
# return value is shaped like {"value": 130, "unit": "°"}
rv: {"value": 105, "unit": "°"}
